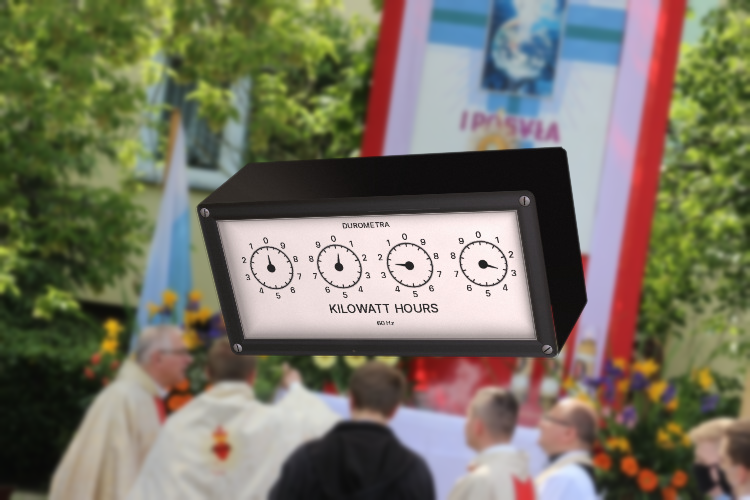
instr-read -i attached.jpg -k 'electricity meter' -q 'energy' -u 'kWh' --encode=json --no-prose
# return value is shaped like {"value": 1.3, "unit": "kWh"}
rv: {"value": 23, "unit": "kWh"}
